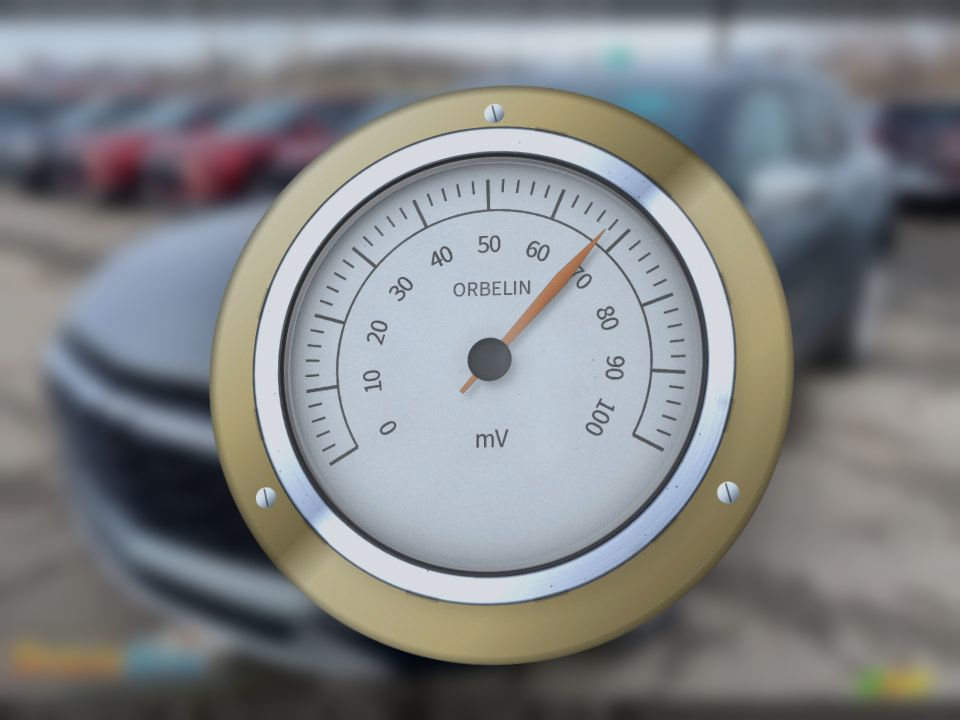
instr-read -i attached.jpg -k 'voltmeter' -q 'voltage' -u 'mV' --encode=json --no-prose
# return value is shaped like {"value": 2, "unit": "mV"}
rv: {"value": 68, "unit": "mV"}
